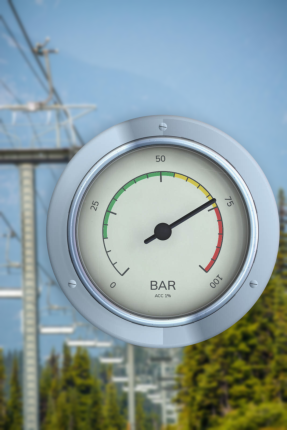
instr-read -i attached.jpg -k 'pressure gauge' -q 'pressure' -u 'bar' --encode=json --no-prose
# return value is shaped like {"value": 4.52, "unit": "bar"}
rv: {"value": 72.5, "unit": "bar"}
